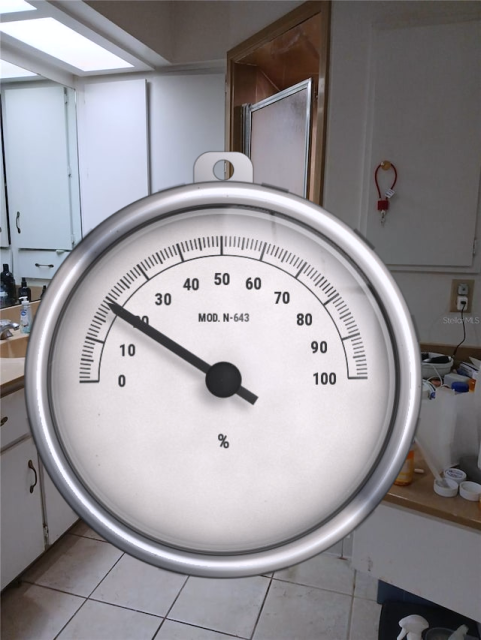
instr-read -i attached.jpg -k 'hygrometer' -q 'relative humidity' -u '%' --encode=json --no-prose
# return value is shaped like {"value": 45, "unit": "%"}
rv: {"value": 19, "unit": "%"}
